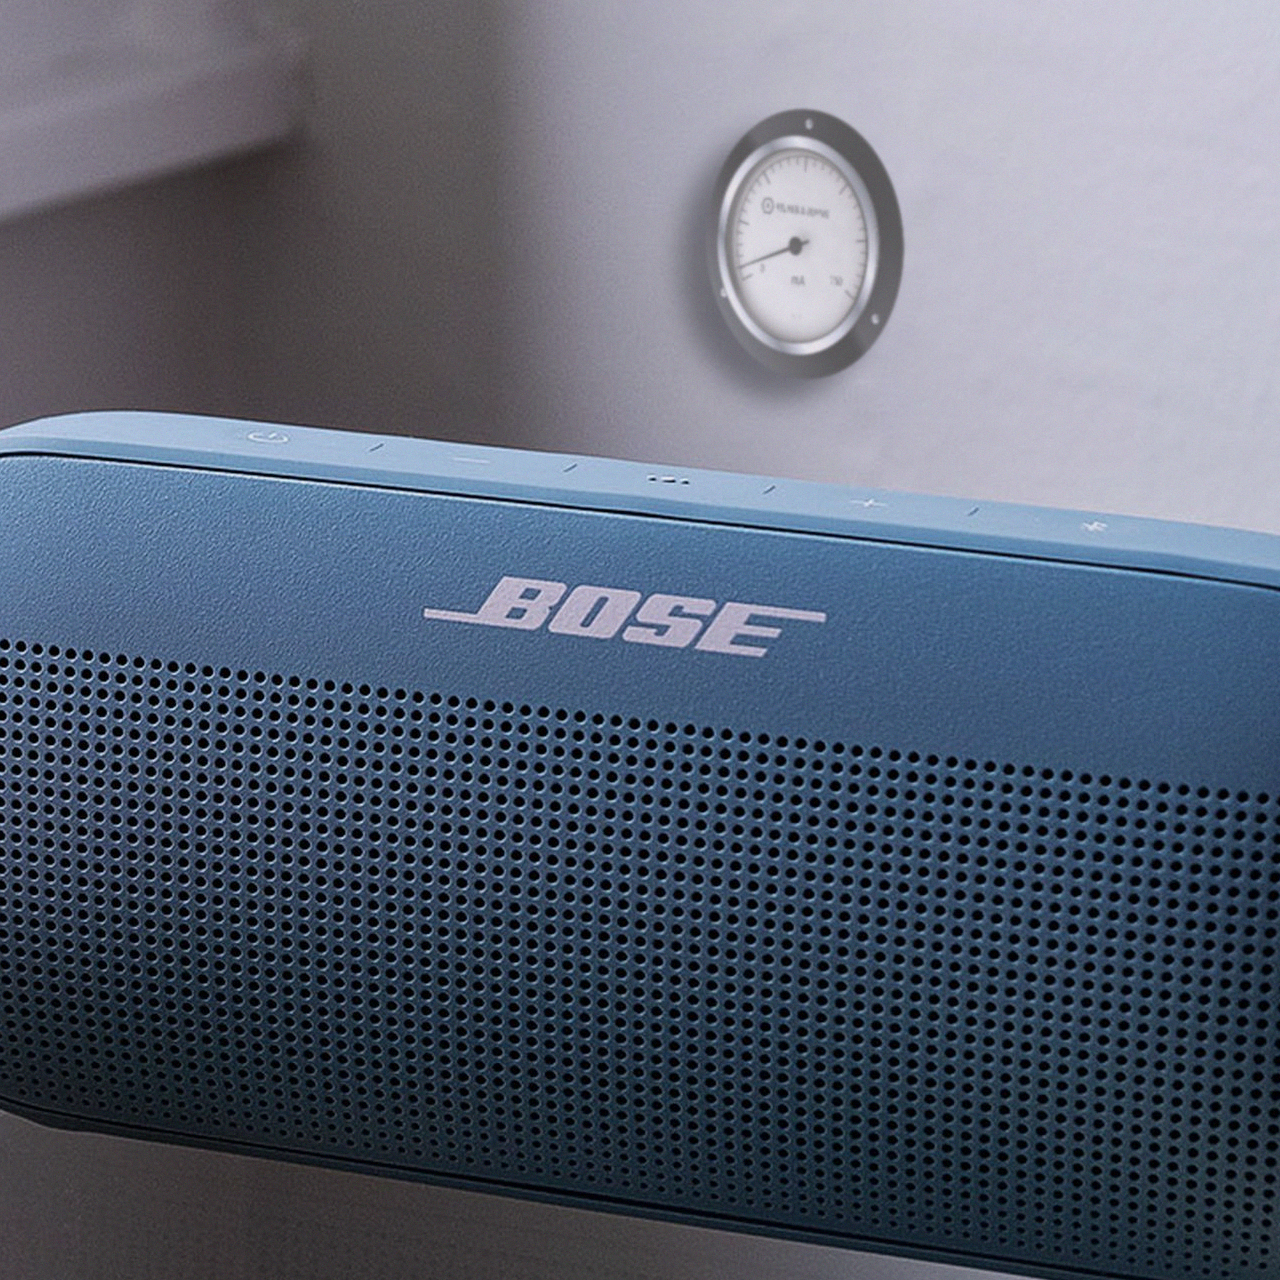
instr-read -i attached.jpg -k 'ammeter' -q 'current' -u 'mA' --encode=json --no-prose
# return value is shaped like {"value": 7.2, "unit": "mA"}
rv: {"value": 5, "unit": "mA"}
